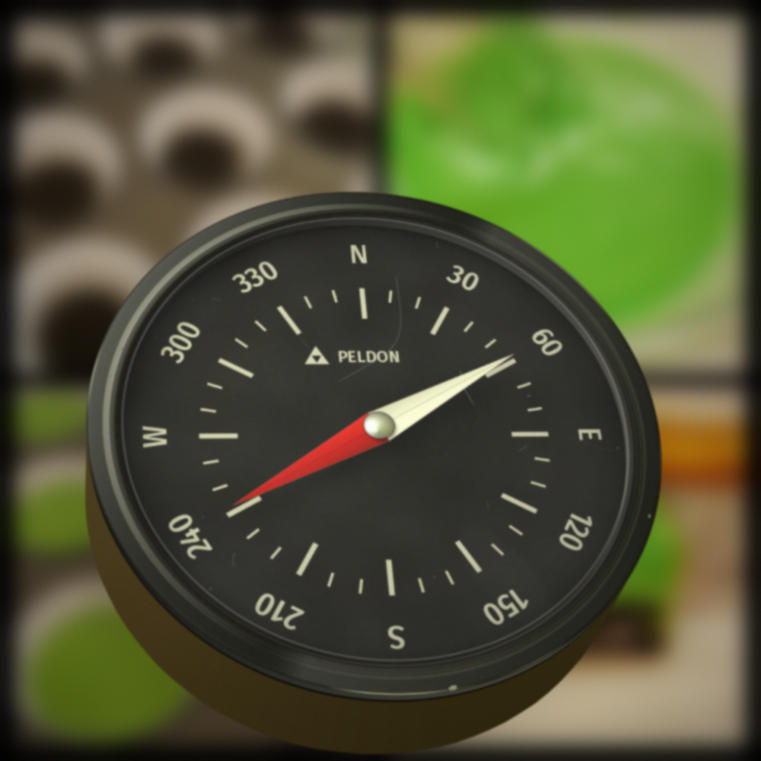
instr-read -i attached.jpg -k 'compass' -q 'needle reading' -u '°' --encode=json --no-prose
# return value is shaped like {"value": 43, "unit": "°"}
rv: {"value": 240, "unit": "°"}
